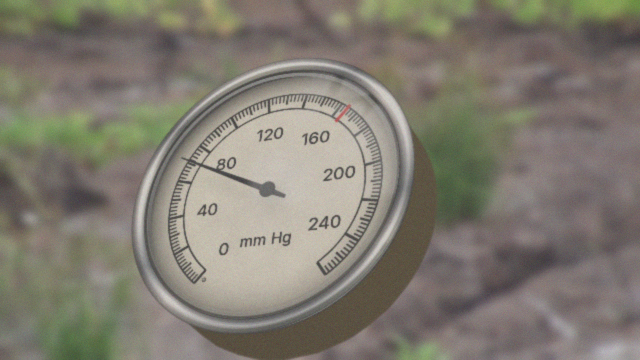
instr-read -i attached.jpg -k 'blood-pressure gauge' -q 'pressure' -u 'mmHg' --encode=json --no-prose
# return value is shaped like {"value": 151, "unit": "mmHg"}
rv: {"value": 70, "unit": "mmHg"}
